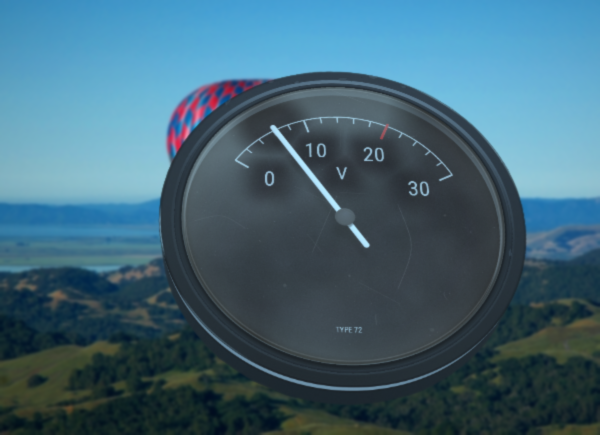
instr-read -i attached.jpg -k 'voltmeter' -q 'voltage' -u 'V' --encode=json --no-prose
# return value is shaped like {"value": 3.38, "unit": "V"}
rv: {"value": 6, "unit": "V"}
